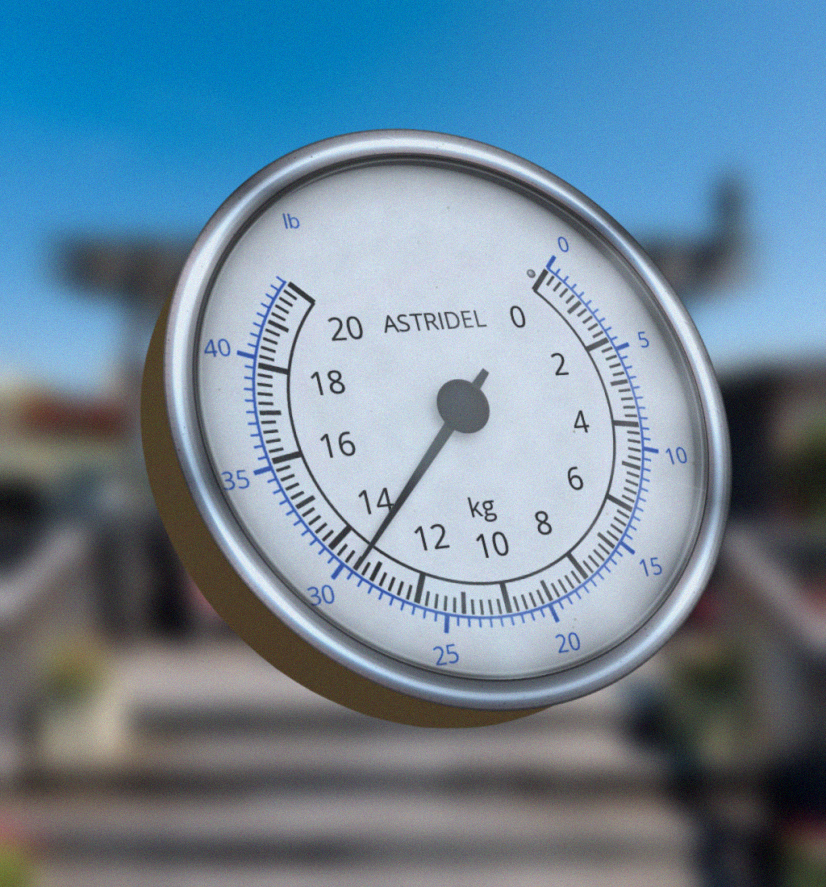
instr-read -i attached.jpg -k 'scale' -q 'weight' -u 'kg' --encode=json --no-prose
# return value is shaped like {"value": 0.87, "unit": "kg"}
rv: {"value": 13.4, "unit": "kg"}
